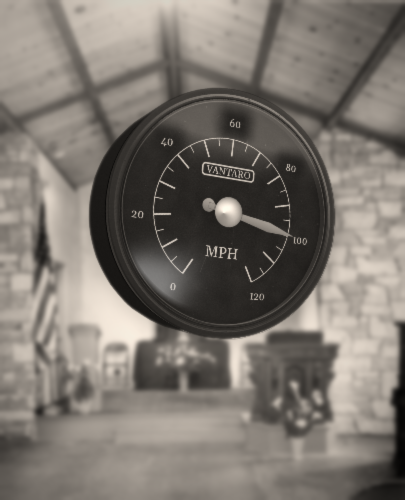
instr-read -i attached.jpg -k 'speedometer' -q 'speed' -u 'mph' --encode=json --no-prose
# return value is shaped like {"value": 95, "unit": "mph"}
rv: {"value": 100, "unit": "mph"}
